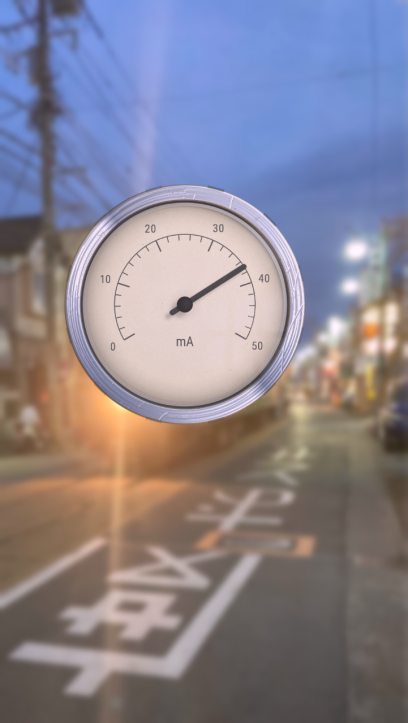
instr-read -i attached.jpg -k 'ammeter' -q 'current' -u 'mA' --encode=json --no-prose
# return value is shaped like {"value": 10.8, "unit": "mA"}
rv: {"value": 37, "unit": "mA"}
